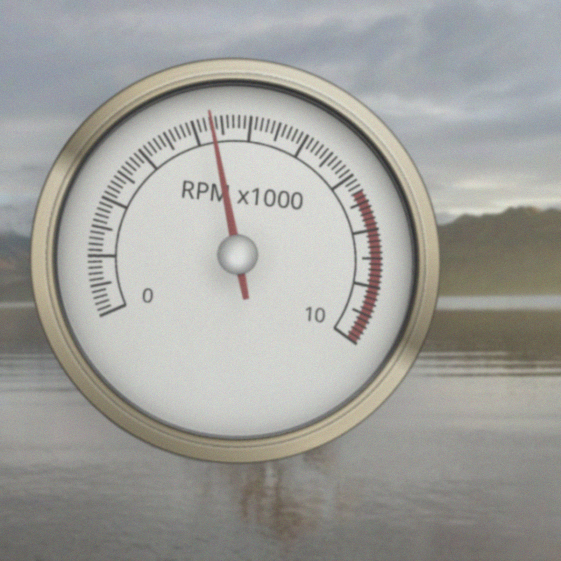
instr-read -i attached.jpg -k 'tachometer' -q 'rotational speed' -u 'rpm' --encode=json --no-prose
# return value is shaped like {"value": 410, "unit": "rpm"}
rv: {"value": 4300, "unit": "rpm"}
